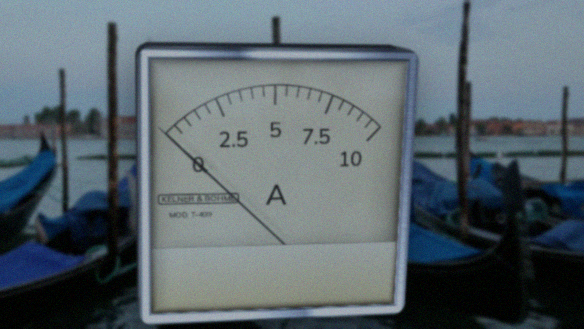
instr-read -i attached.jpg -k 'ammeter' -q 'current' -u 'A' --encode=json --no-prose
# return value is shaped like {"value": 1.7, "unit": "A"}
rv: {"value": 0, "unit": "A"}
